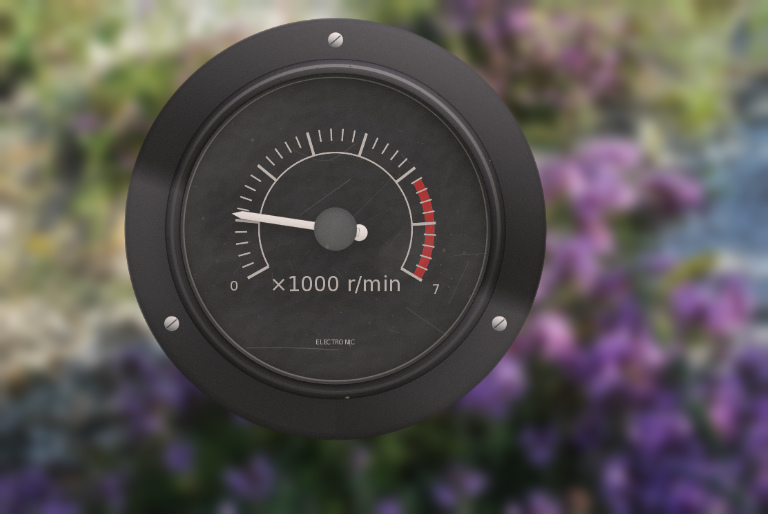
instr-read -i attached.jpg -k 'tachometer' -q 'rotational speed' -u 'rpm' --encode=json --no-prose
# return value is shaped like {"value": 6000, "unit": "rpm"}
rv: {"value": 1100, "unit": "rpm"}
